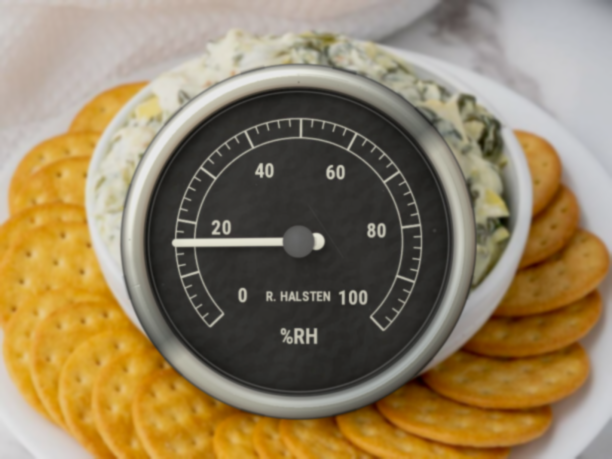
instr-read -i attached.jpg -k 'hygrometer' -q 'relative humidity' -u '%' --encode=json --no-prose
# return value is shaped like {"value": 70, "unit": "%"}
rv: {"value": 16, "unit": "%"}
